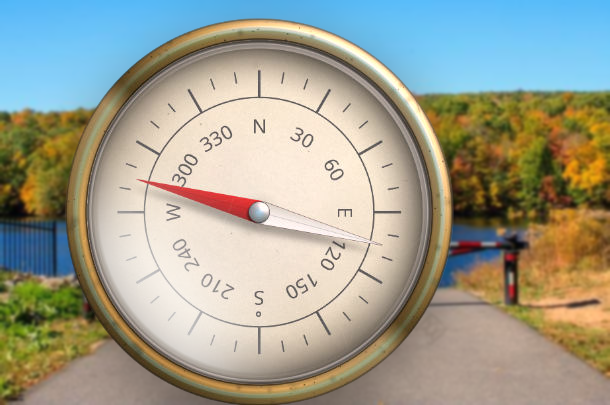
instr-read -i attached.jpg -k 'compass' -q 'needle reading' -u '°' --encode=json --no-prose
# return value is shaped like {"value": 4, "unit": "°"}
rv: {"value": 285, "unit": "°"}
